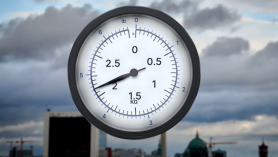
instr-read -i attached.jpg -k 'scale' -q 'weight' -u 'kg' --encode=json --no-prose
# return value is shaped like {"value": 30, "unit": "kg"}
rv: {"value": 2.1, "unit": "kg"}
